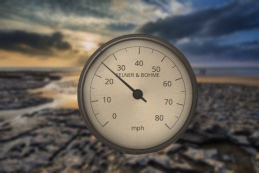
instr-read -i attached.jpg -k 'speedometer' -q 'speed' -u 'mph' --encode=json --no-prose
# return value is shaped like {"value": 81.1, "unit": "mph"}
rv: {"value": 25, "unit": "mph"}
